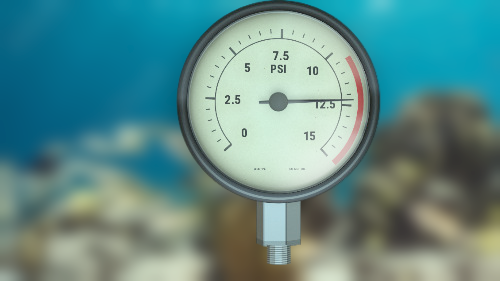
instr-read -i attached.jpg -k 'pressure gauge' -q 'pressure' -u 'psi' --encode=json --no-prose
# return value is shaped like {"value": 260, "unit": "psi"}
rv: {"value": 12.25, "unit": "psi"}
